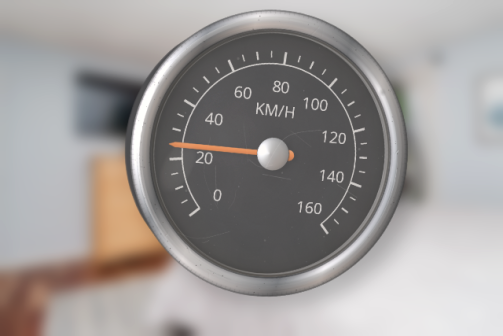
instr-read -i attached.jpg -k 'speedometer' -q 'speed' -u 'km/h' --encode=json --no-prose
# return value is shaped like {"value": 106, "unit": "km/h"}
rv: {"value": 25, "unit": "km/h"}
